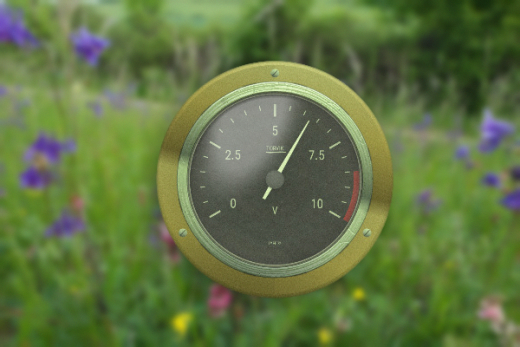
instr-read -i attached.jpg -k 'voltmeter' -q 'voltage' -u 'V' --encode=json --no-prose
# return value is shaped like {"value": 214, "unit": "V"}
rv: {"value": 6.25, "unit": "V"}
